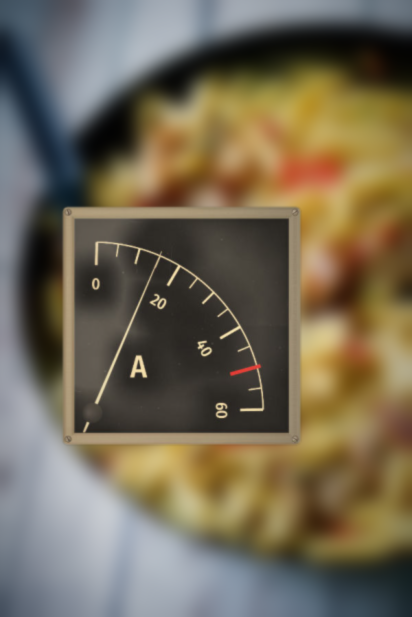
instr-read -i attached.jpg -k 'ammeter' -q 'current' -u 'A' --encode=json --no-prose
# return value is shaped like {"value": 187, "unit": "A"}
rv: {"value": 15, "unit": "A"}
